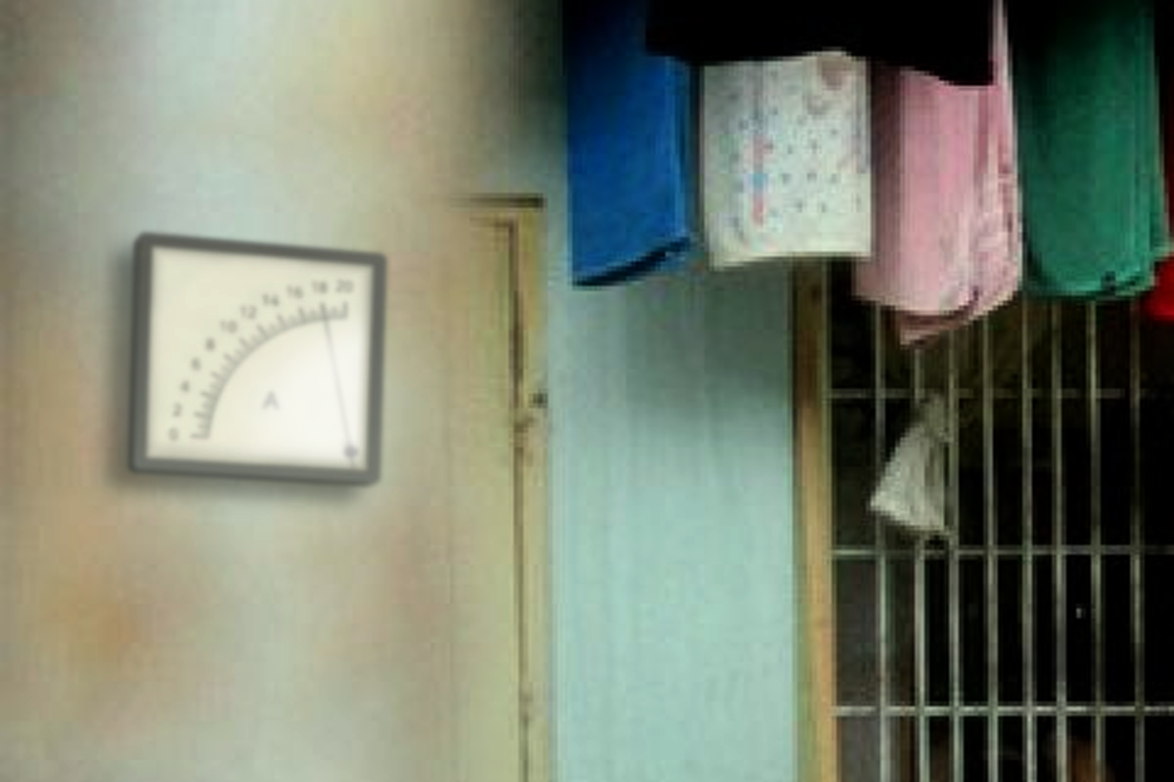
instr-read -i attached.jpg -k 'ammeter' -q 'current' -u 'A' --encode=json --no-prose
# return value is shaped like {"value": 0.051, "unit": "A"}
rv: {"value": 18, "unit": "A"}
